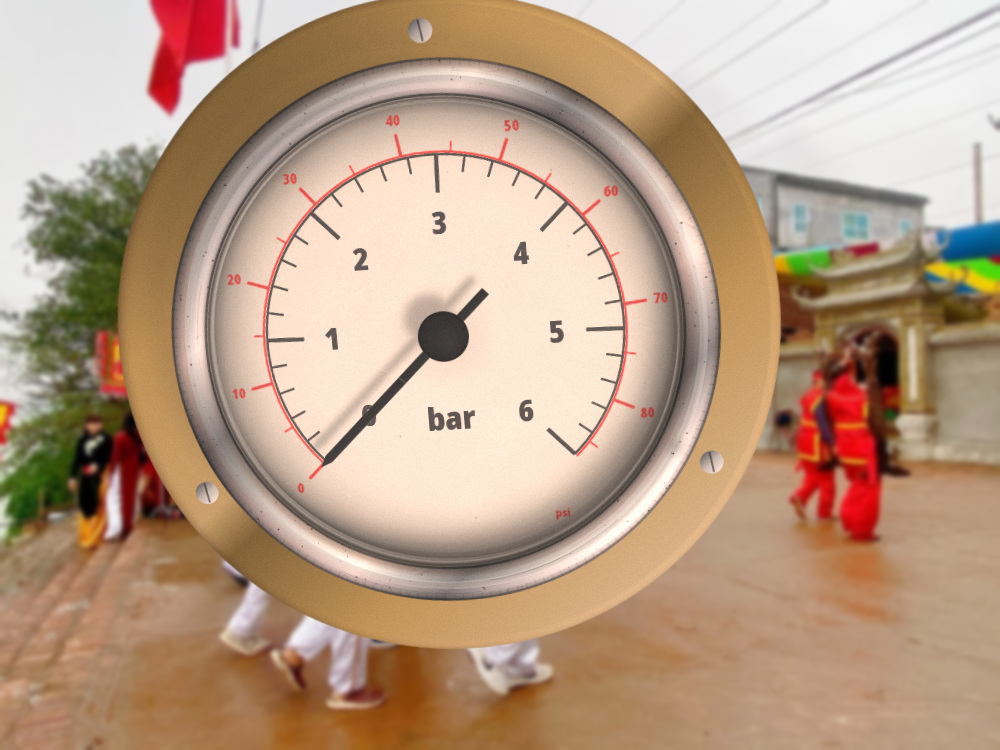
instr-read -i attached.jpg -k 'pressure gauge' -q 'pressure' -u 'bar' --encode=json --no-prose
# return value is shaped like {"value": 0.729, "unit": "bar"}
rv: {"value": 0, "unit": "bar"}
